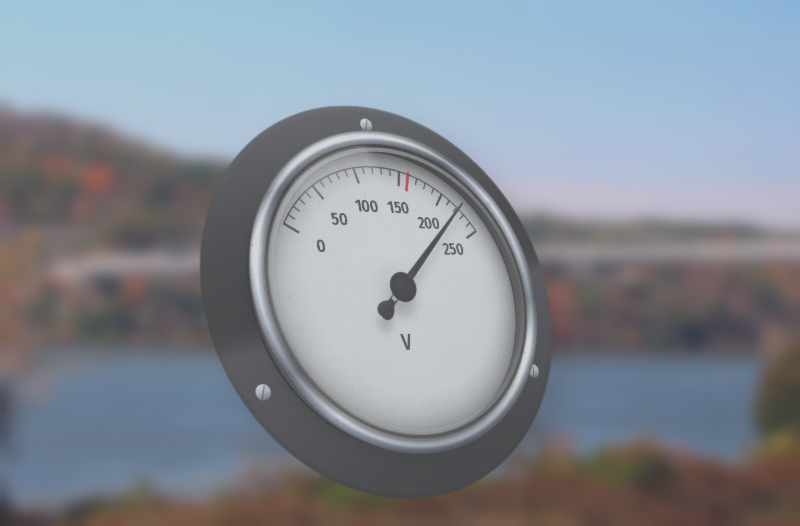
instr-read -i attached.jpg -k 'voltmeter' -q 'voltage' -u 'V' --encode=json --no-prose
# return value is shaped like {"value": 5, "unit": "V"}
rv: {"value": 220, "unit": "V"}
